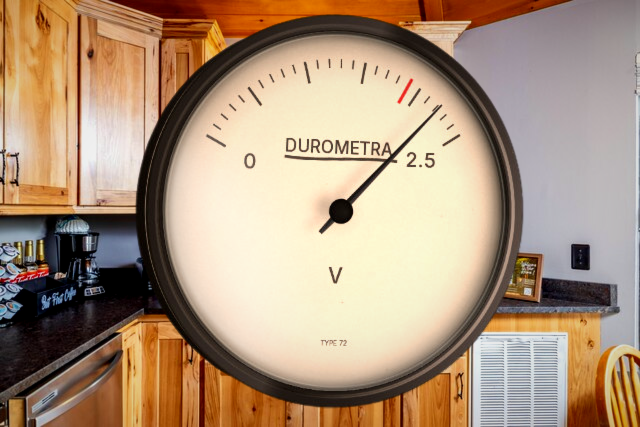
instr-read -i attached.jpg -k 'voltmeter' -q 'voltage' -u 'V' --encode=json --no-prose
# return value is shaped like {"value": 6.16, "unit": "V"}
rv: {"value": 2.2, "unit": "V"}
